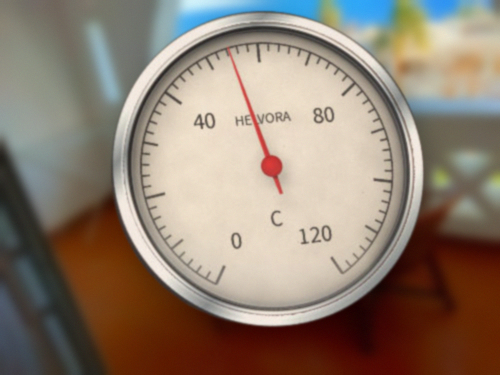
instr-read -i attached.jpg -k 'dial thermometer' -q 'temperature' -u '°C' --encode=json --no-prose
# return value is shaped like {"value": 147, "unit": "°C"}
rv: {"value": 54, "unit": "°C"}
